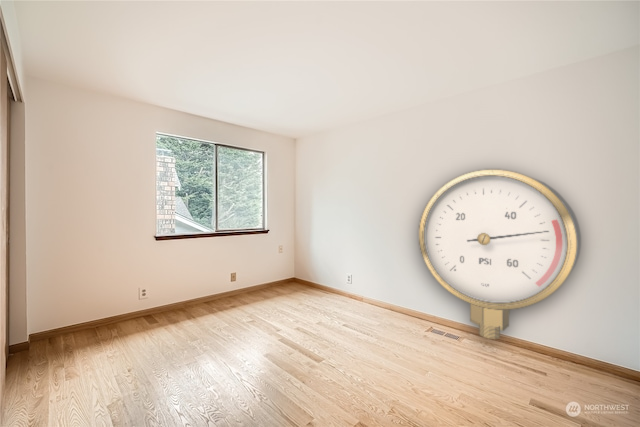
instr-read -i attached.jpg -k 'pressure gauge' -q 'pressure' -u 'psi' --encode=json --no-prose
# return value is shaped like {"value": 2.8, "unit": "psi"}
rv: {"value": 48, "unit": "psi"}
